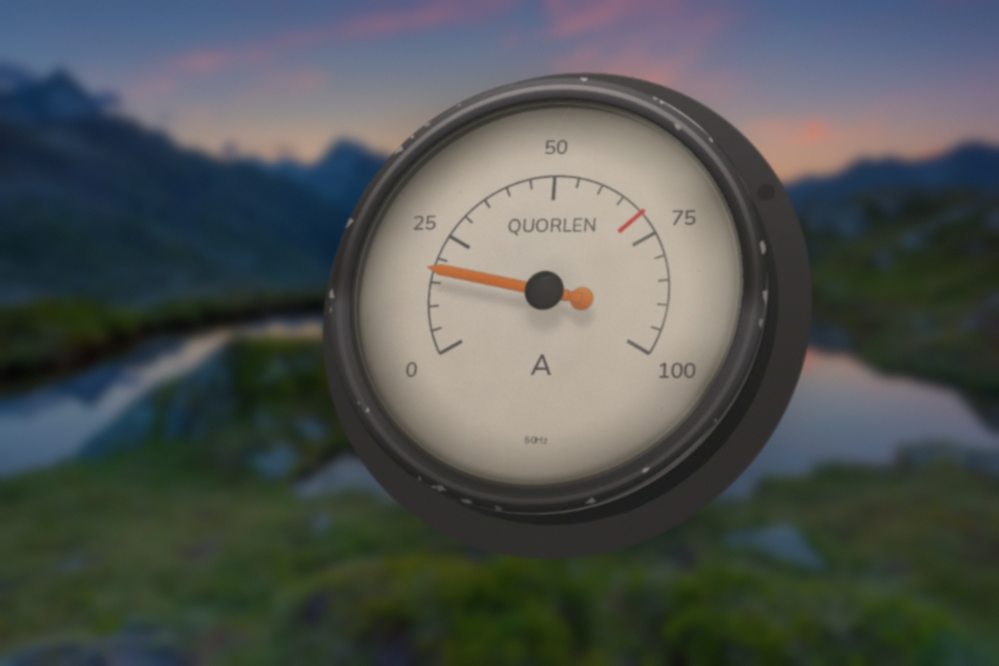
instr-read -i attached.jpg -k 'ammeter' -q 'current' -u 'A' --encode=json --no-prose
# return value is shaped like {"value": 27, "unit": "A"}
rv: {"value": 17.5, "unit": "A"}
